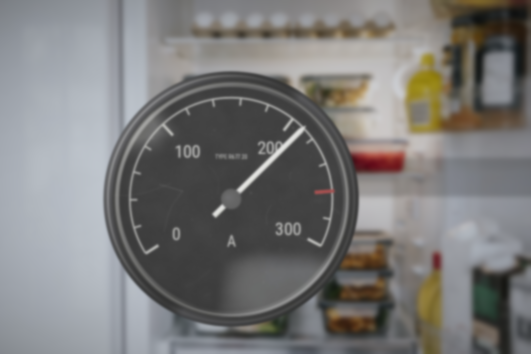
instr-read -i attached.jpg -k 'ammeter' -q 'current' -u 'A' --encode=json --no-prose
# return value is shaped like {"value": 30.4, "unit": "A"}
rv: {"value": 210, "unit": "A"}
